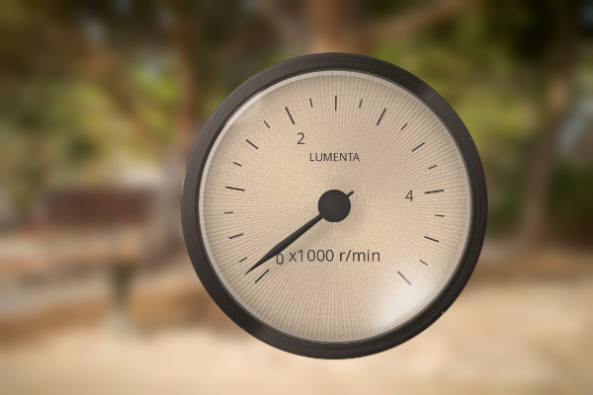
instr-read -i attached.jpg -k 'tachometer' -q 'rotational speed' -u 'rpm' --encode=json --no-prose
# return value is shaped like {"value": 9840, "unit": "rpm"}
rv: {"value": 125, "unit": "rpm"}
